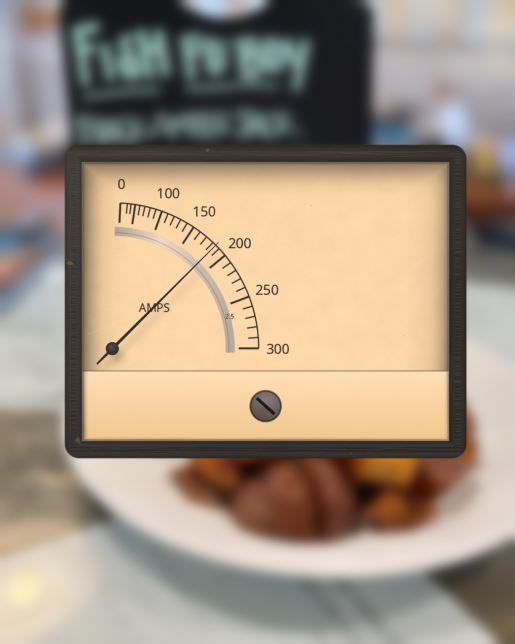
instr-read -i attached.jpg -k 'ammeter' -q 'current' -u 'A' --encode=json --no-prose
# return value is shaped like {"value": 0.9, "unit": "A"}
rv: {"value": 185, "unit": "A"}
